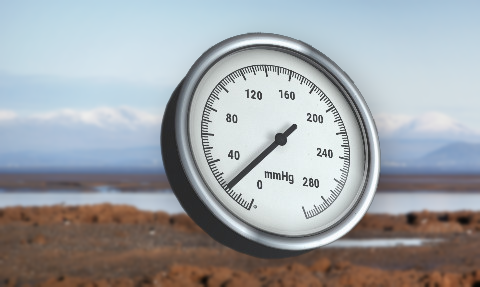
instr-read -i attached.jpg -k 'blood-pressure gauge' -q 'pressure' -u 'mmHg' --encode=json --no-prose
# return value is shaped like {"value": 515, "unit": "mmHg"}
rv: {"value": 20, "unit": "mmHg"}
